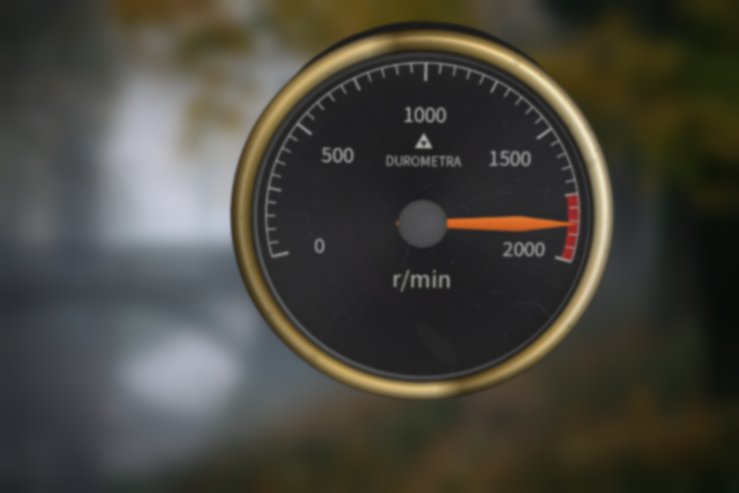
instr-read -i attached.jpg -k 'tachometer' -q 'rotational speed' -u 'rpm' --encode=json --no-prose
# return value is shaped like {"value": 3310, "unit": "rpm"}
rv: {"value": 1850, "unit": "rpm"}
